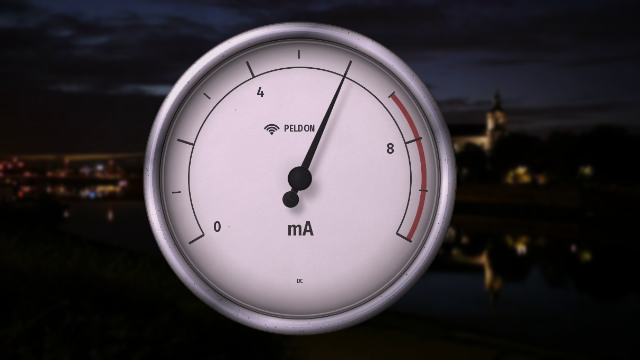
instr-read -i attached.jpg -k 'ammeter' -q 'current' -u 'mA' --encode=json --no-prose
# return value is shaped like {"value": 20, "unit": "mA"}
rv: {"value": 6, "unit": "mA"}
